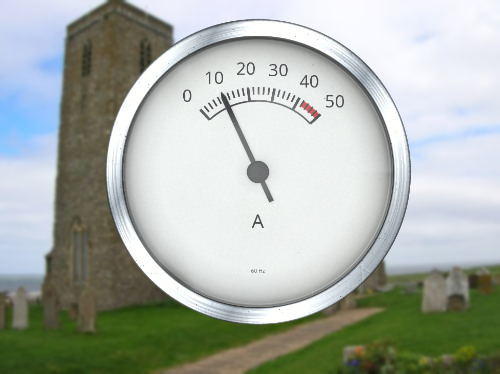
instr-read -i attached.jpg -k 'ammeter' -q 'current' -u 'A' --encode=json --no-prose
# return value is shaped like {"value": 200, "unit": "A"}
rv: {"value": 10, "unit": "A"}
